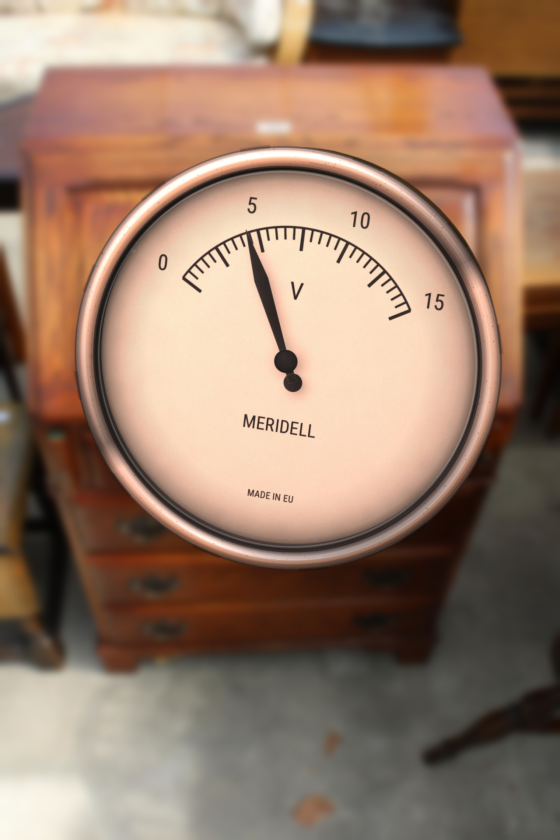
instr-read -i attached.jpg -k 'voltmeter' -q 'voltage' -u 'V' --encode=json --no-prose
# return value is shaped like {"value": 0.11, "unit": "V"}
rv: {"value": 4.5, "unit": "V"}
